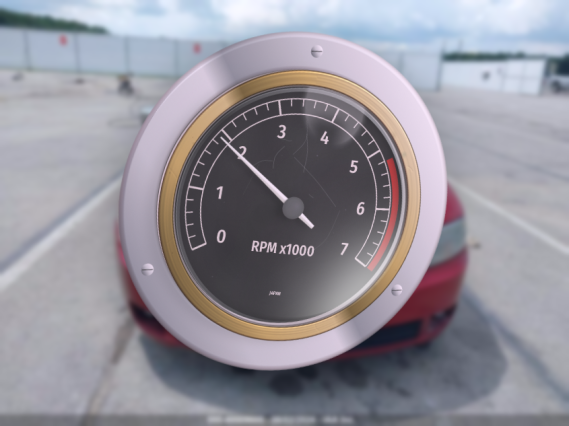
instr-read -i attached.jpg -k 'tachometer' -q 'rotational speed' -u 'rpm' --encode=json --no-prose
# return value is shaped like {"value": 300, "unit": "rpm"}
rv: {"value": 1900, "unit": "rpm"}
